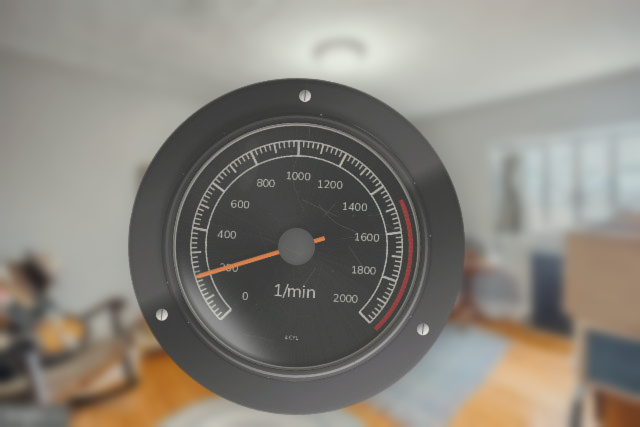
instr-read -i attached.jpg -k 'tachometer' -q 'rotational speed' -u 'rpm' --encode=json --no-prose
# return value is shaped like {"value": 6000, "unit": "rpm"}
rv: {"value": 200, "unit": "rpm"}
